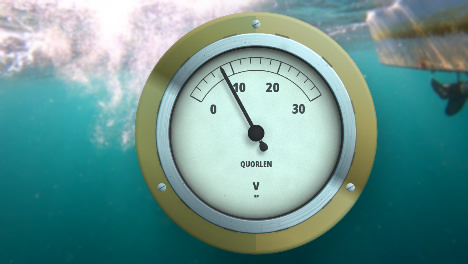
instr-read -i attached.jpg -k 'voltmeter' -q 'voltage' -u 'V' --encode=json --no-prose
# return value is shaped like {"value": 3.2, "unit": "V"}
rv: {"value": 8, "unit": "V"}
